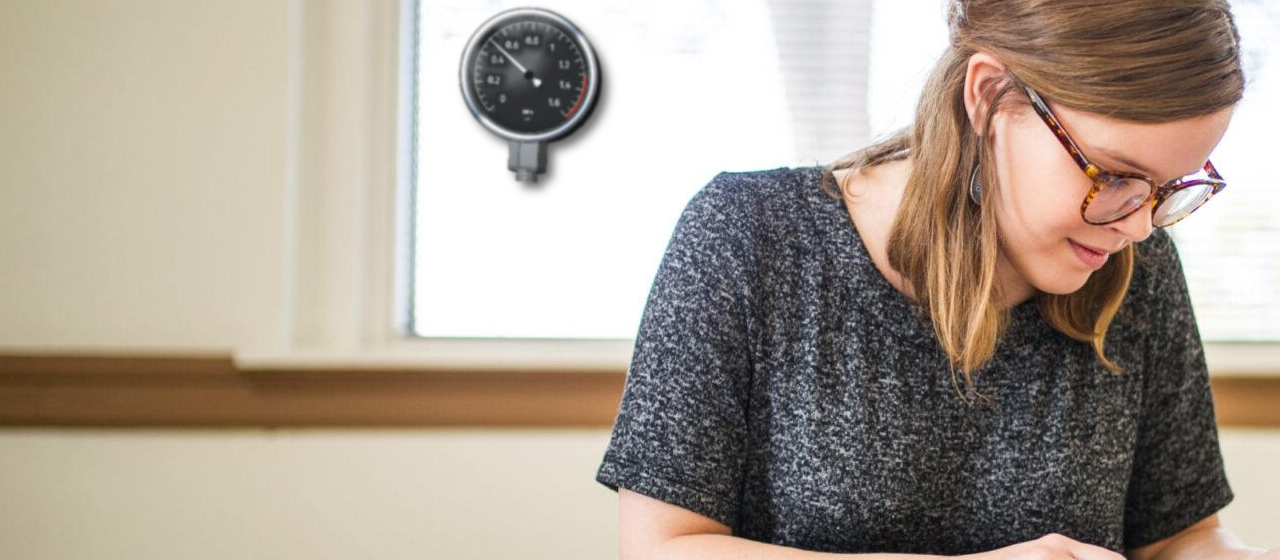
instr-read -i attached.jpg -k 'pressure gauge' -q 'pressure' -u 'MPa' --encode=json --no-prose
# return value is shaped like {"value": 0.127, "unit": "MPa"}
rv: {"value": 0.5, "unit": "MPa"}
